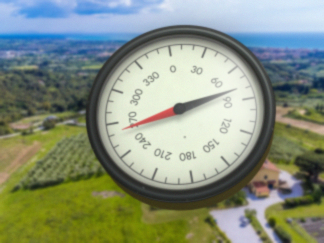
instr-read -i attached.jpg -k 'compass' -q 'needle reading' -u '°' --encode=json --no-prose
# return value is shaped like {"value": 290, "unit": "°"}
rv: {"value": 260, "unit": "°"}
